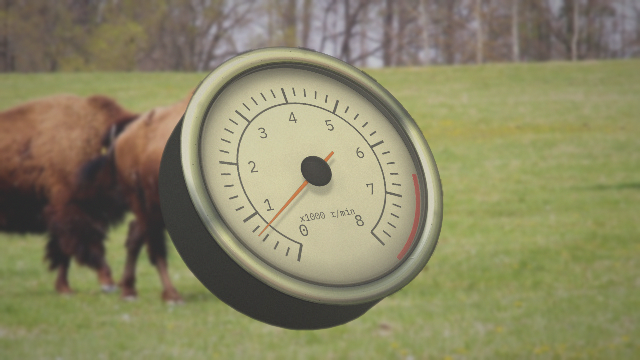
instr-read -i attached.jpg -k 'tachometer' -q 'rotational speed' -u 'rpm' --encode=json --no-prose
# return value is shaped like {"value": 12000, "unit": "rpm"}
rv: {"value": 700, "unit": "rpm"}
